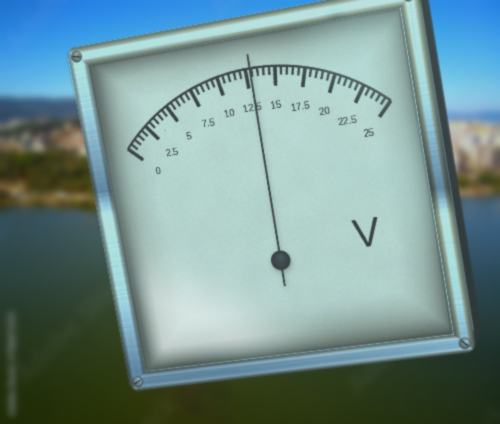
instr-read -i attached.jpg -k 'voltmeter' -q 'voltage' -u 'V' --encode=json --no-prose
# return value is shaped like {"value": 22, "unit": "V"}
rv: {"value": 13, "unit": "V"}
